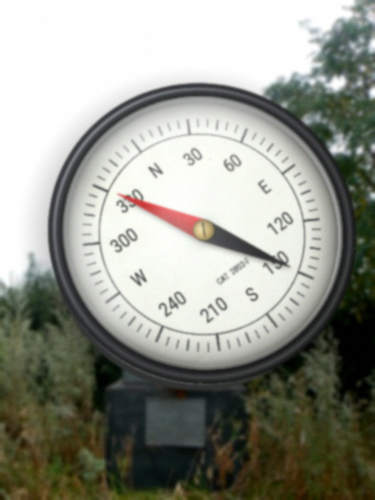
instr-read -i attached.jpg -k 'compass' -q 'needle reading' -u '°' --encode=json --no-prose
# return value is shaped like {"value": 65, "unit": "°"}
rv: {"value": 330, "unit": "°"}
